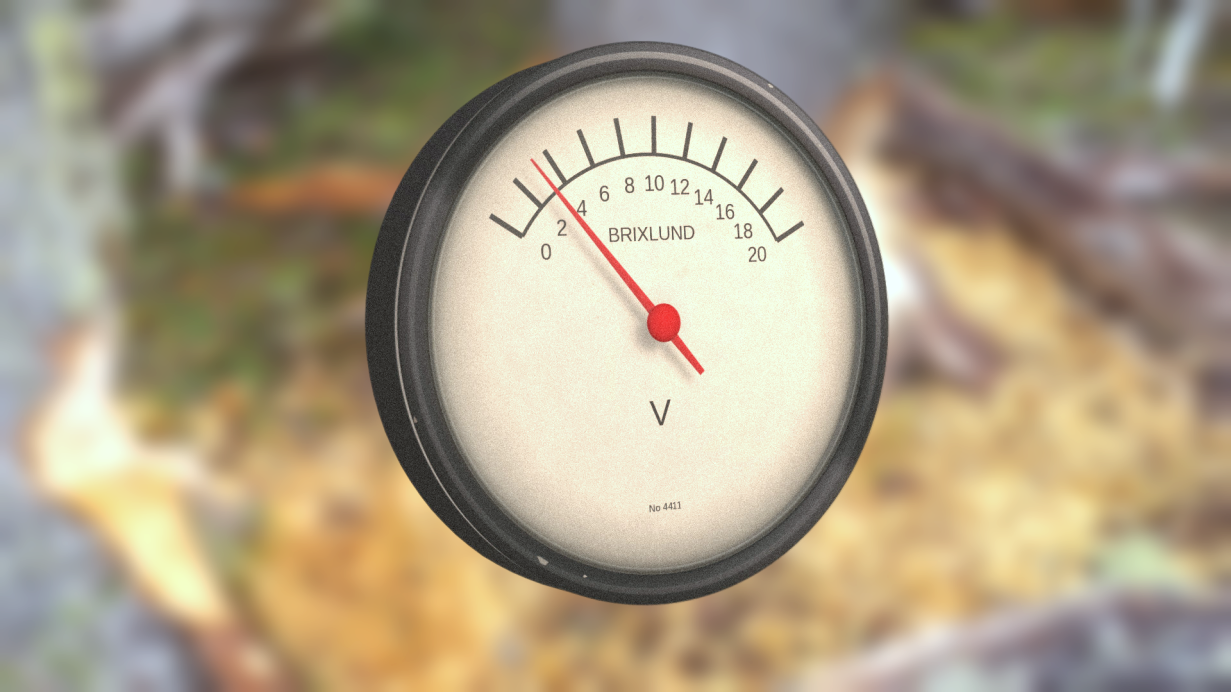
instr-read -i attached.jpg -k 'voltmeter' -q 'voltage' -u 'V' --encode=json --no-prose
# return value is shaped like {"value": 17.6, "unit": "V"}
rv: {"value": 3, "unit": "V"}
